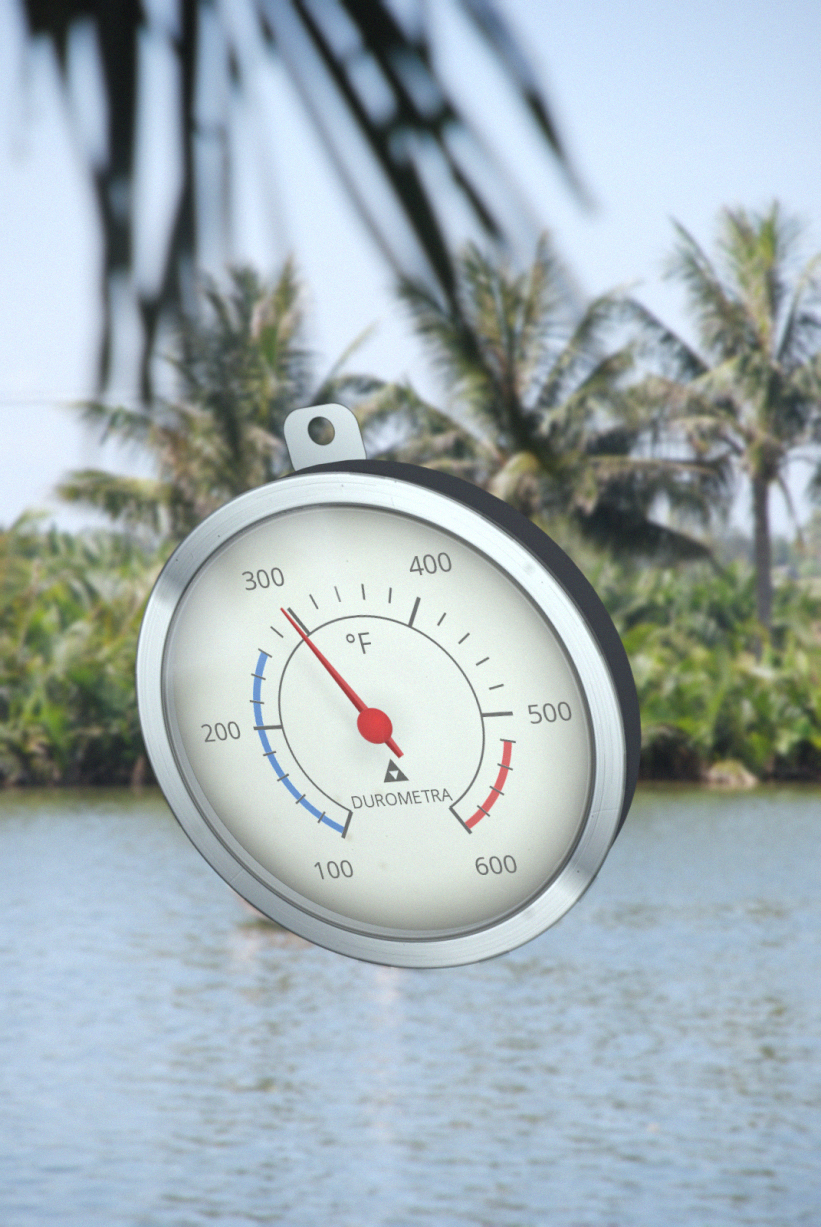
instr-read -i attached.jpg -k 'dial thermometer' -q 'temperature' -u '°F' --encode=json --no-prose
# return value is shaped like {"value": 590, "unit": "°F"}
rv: {"value": 300, "unit": "°F"}
